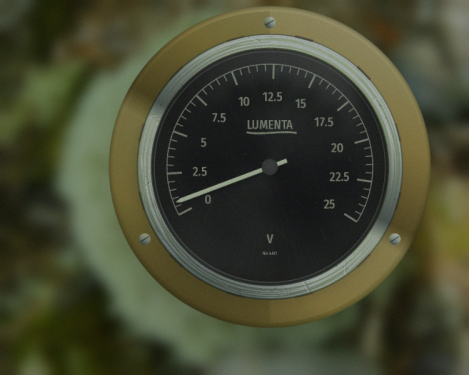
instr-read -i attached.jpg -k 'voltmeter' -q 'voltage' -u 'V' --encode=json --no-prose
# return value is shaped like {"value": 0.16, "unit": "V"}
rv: {"value": 0.75, "unit": "V"}
